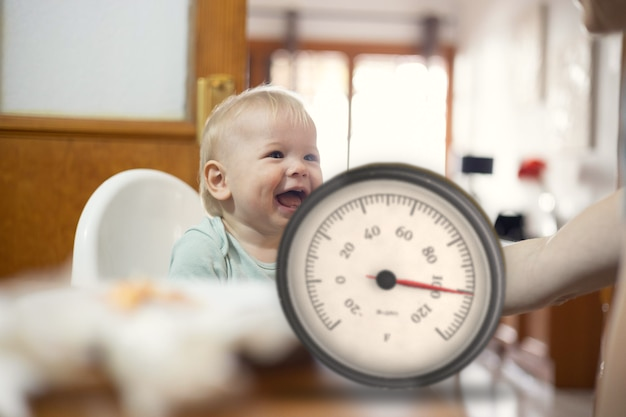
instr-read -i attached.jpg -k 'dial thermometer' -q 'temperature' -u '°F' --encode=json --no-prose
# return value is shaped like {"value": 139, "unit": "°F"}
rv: {"value": 100, "unit": "°F"}
